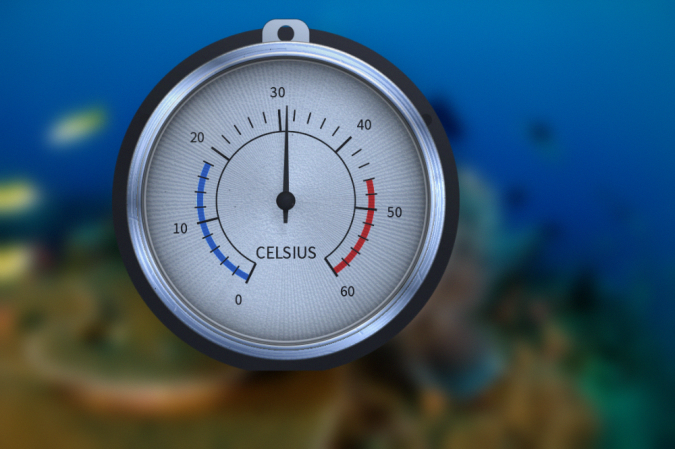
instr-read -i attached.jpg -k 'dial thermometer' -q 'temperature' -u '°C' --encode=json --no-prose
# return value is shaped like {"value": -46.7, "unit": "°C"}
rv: {"value": 31, "unit": "°C"}
